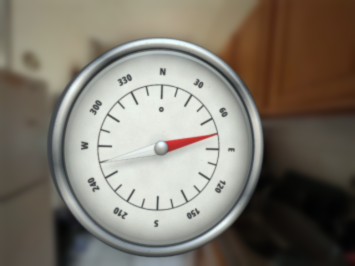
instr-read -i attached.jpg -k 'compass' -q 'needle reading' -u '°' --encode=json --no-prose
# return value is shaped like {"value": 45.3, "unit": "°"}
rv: {"value": 75, "unit": "°"}
